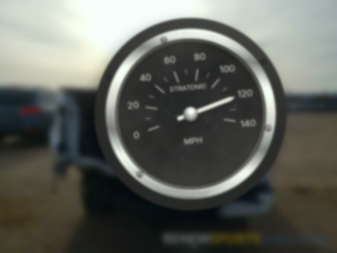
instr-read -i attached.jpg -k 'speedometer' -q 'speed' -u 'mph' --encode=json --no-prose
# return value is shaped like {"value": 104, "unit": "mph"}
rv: {"value": 120, "unit": "mph"}
